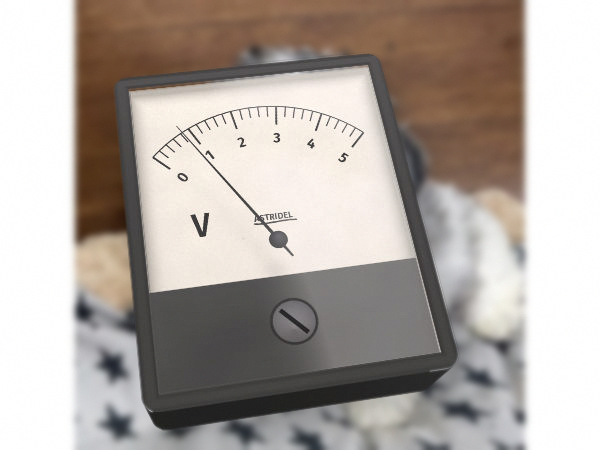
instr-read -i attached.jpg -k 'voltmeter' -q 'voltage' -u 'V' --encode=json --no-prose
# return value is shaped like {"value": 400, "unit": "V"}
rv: {"value": 0.8, "unit": "V"}
